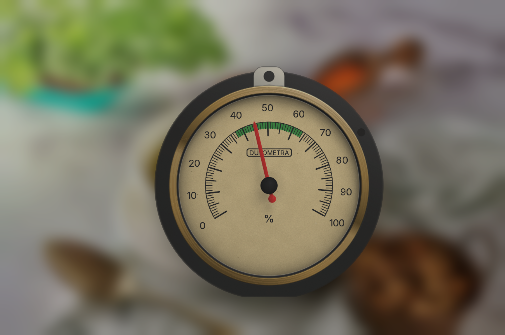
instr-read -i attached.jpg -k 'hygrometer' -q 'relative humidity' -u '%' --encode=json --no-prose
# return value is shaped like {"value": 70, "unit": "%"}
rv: {"value": 45, "unit": "%"}
